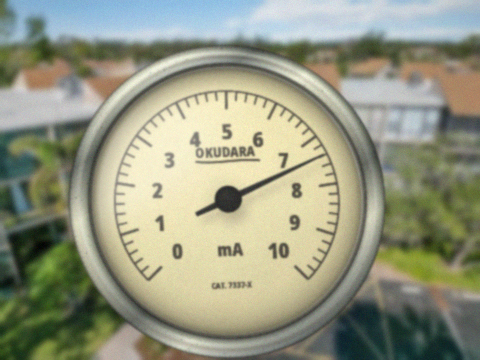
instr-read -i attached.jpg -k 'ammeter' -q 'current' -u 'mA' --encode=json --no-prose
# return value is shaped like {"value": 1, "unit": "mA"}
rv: {"value": 7.4, "unit": "mA"}
